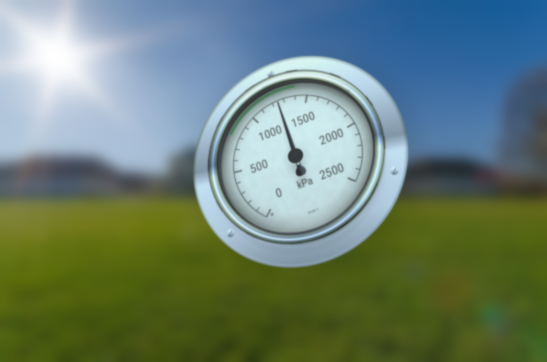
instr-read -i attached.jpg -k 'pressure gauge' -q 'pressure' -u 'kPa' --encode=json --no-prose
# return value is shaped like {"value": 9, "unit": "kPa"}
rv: {"value": 1250, "unit": "kPa"}
